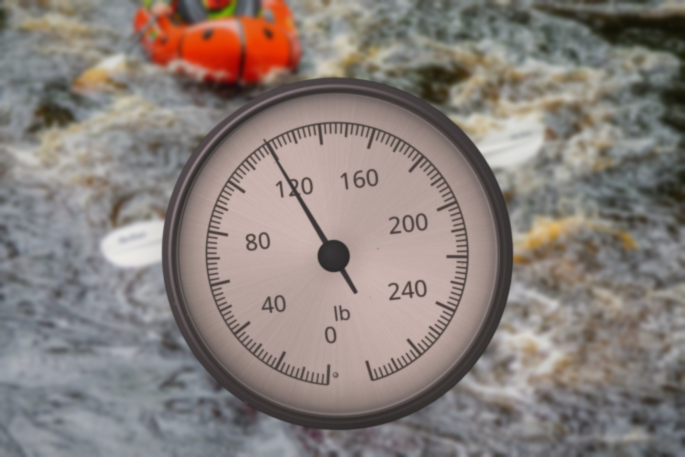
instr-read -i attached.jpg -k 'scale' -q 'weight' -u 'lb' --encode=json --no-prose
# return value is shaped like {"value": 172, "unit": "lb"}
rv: {"value": 120, "unit": "lb"}
